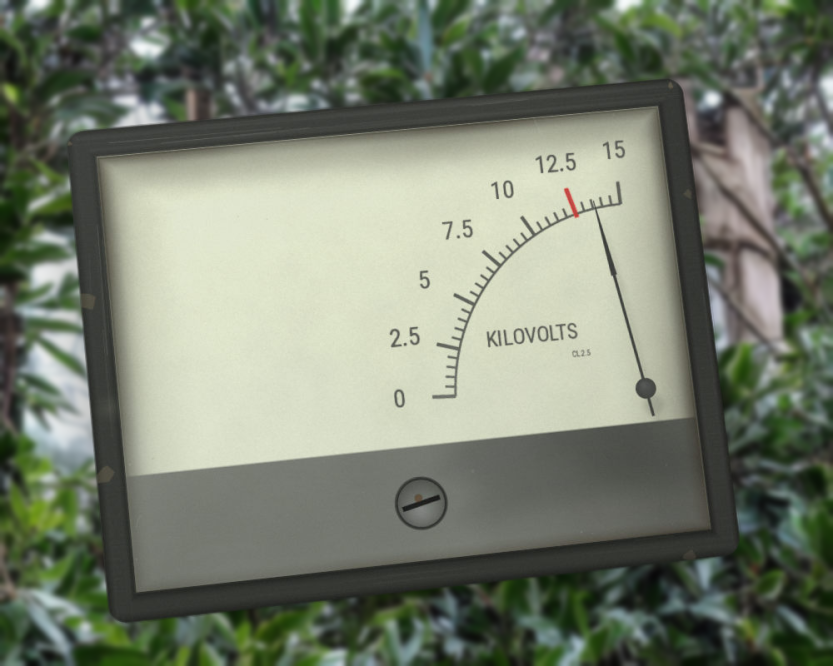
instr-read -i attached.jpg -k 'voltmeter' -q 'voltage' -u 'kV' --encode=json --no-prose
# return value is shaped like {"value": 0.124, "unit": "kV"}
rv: {"value": 13.5, "unit": "kV"}
